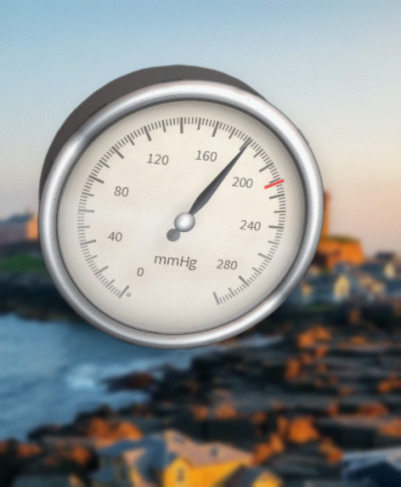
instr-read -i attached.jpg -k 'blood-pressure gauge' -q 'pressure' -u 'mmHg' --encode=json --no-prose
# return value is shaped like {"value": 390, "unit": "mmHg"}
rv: {"value": 180, "unit": "mmHg"}
